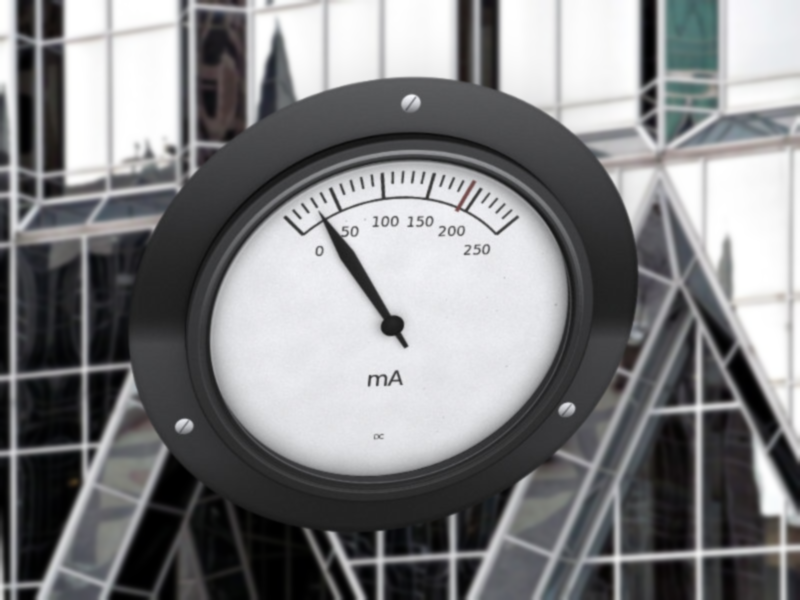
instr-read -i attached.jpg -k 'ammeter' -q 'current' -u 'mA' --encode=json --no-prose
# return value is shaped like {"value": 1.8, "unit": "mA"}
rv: {"value": 30, "unit": "mA"}
